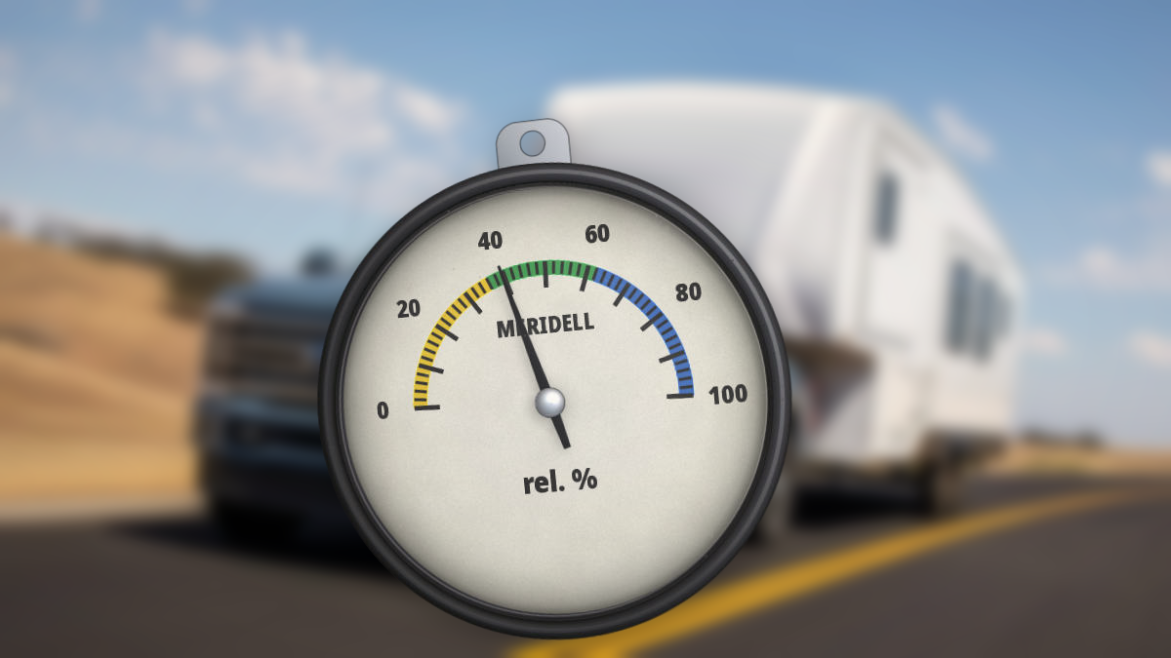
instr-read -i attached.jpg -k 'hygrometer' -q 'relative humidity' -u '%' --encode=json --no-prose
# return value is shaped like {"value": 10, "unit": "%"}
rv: {"value": 40, "unit": "%"}
